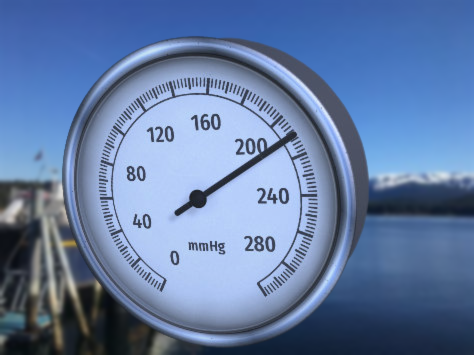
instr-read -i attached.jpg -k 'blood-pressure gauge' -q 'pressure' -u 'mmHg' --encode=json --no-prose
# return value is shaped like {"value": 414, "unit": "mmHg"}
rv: {"value": 210, "unit": "mmHg"}
